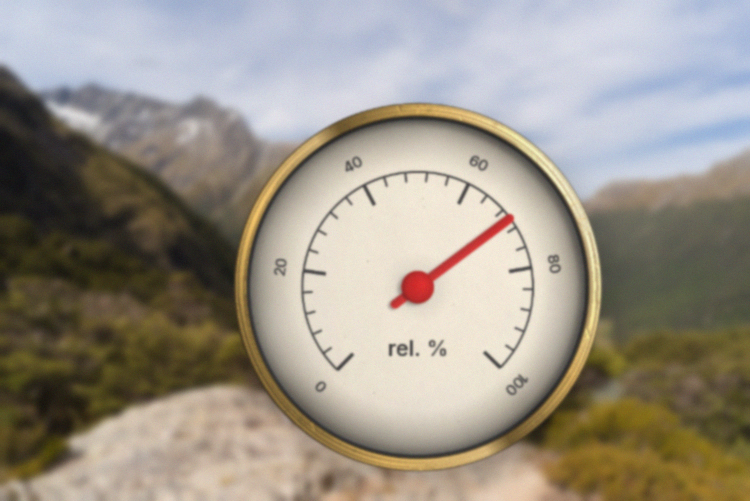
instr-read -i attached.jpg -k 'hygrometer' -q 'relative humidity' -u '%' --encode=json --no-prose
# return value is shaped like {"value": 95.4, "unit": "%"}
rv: {"value": 70, "unit": "%"}
